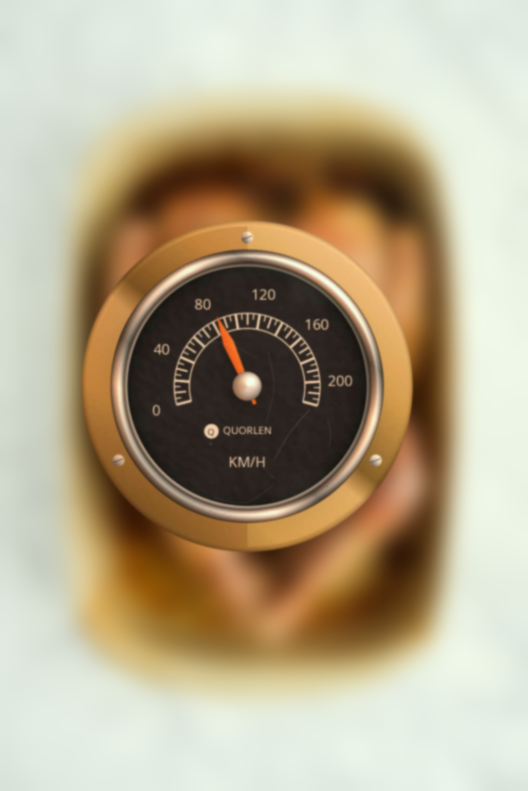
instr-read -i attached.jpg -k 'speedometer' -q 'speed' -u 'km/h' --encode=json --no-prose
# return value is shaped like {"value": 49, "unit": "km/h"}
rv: {"value": 85, "unit": "km/h"}
